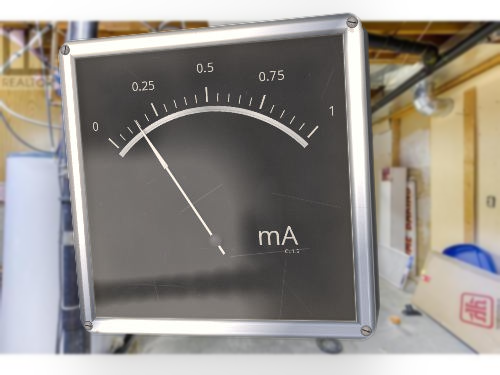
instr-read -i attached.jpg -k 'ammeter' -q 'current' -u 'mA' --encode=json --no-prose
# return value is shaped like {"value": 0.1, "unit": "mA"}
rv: {"value": 0.15, "unit": "mA"}
